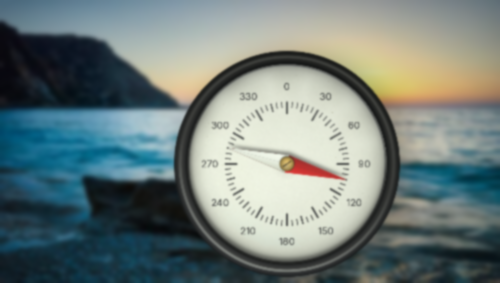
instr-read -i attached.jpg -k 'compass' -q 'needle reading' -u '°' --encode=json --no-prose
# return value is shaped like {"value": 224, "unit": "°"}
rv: {"value": 105, "unit": "°"}
